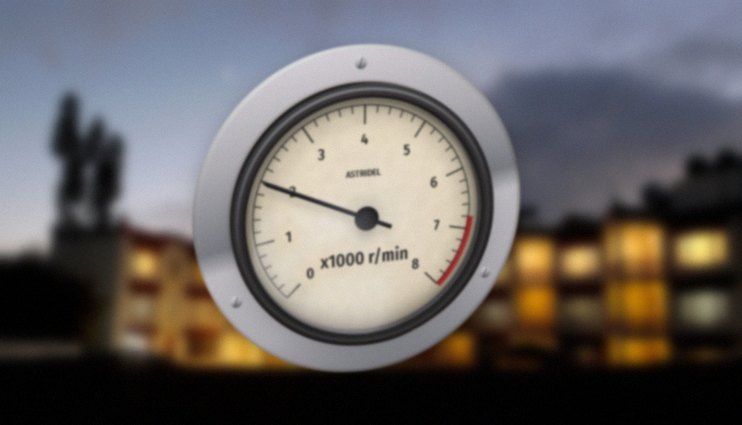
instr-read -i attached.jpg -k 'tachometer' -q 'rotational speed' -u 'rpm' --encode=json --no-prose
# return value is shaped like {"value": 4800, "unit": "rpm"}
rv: {"value": 2000, "unit": "rpm"}
